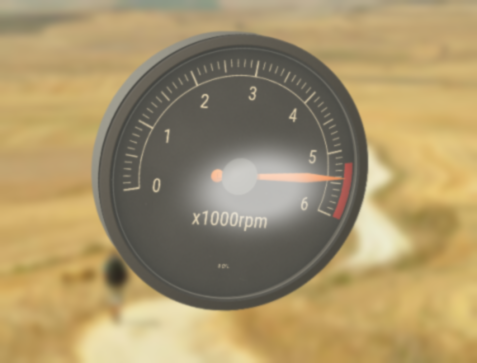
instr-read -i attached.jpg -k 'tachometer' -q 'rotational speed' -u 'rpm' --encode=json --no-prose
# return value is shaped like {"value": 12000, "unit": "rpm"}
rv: {"value": 5400, "unit": "rpm"}
